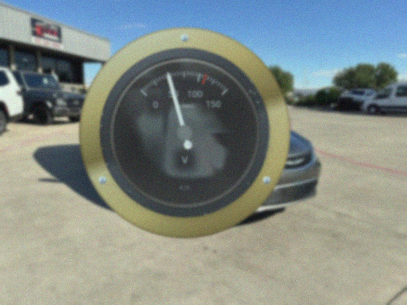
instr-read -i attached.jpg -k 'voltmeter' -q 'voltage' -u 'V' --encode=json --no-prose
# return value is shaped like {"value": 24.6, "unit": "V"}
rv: {"value": 50, "unit": "V"}
